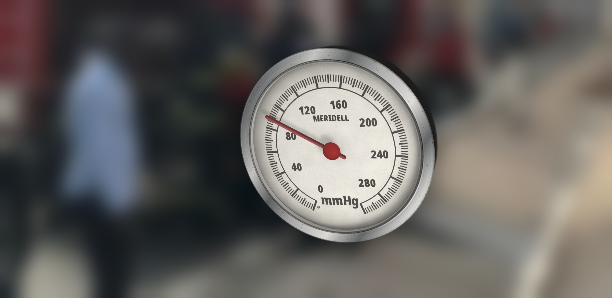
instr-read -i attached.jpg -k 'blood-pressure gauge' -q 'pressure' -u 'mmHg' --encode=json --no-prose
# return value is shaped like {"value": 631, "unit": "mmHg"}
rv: {"value": 90, "unit": "mmHg"}
